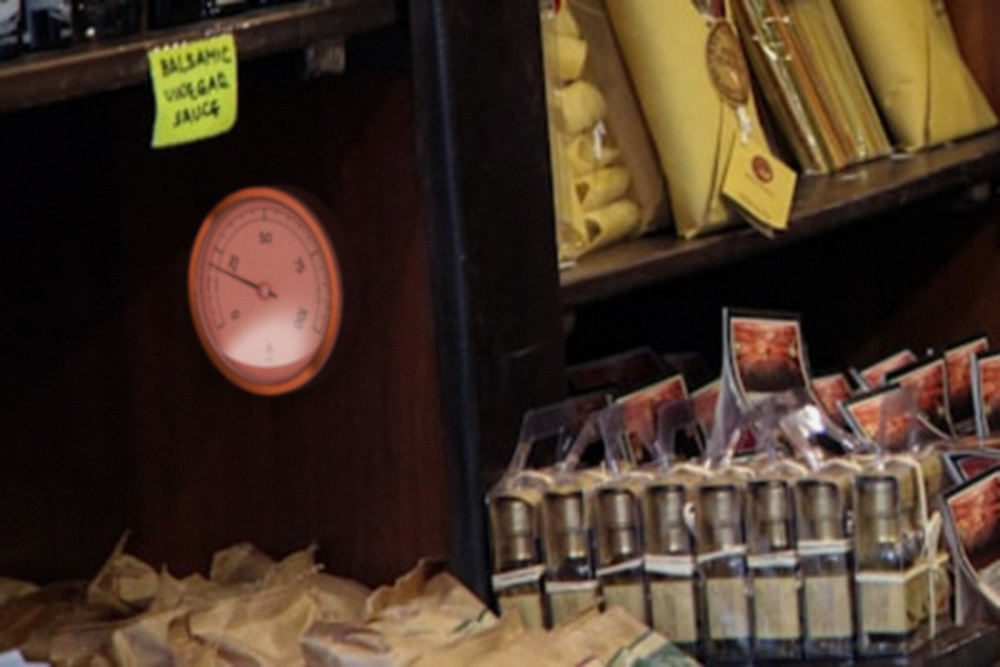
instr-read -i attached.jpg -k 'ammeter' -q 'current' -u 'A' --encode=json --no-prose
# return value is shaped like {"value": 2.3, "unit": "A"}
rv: {"value": 20, "unit": "A"}
